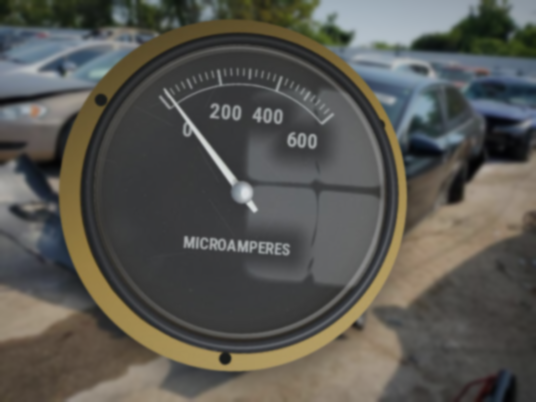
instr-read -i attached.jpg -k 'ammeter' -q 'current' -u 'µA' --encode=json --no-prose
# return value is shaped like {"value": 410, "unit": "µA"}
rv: {"value": 20, "unit": "µA"}
